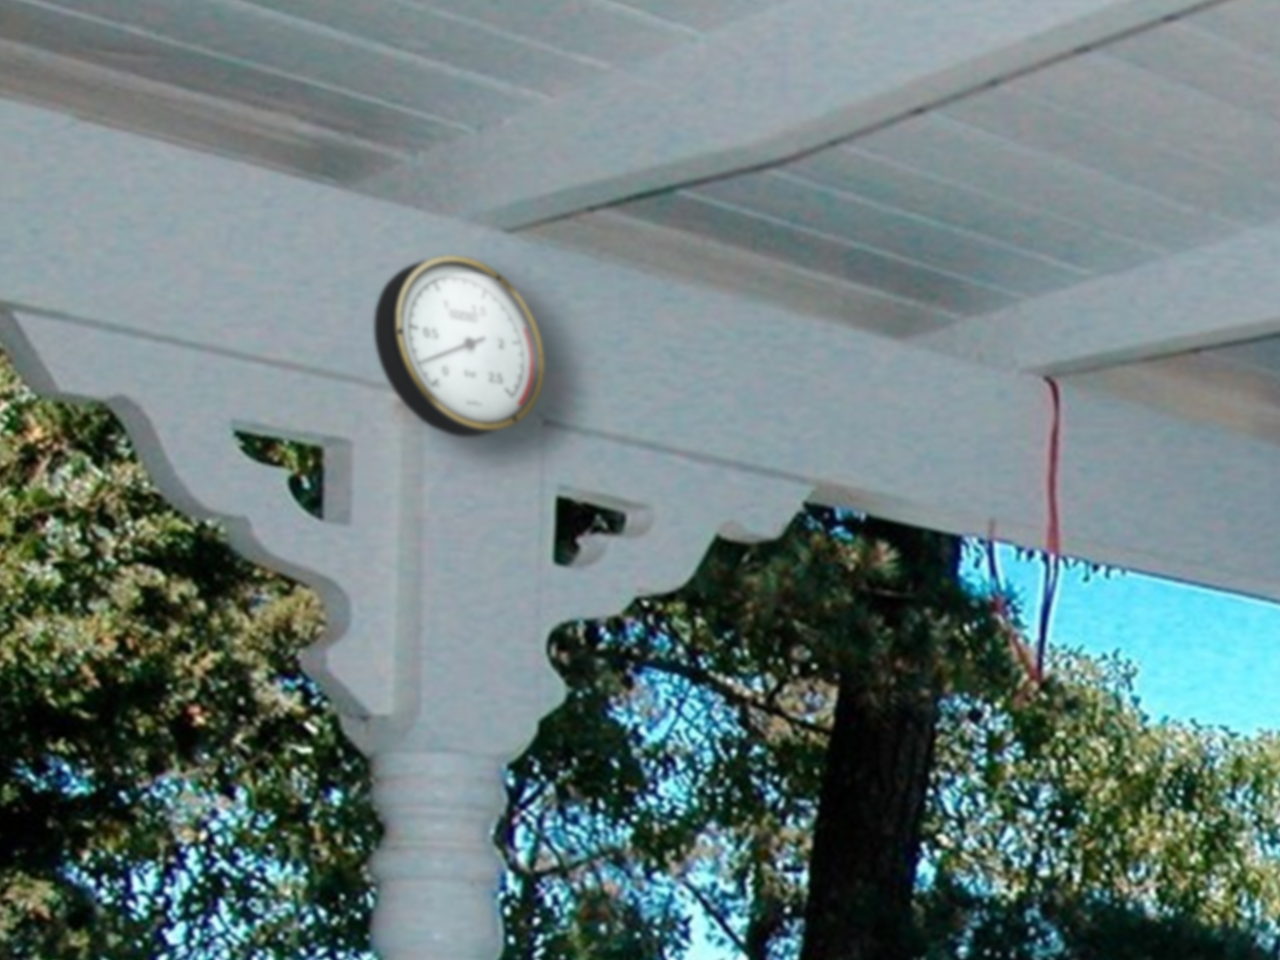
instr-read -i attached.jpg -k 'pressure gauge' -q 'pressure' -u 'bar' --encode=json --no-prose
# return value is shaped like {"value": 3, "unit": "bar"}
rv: {"value": 0.2, "unit": "bar"}
